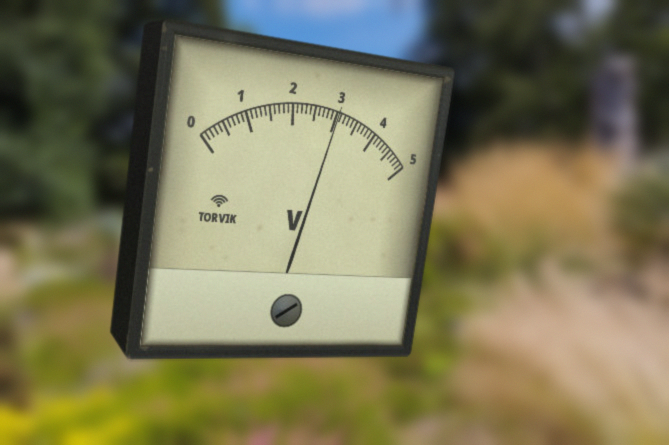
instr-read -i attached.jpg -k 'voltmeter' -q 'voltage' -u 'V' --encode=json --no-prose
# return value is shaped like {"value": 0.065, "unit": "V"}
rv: {"value": 3, "unit": "V"}
